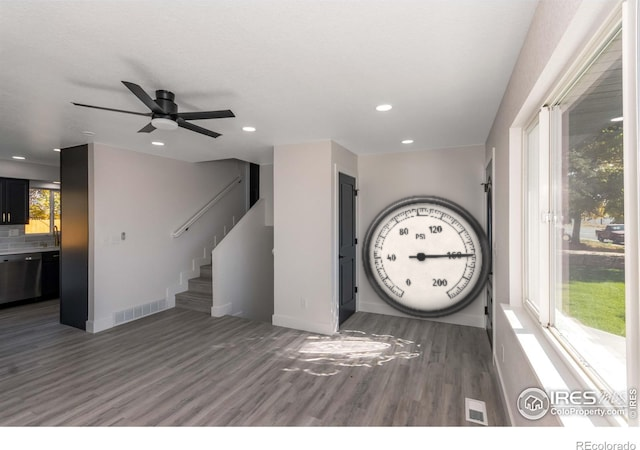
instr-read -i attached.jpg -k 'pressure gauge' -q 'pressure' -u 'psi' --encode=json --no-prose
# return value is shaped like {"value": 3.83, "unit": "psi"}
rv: {"value": 160, "unit": "psi"}
